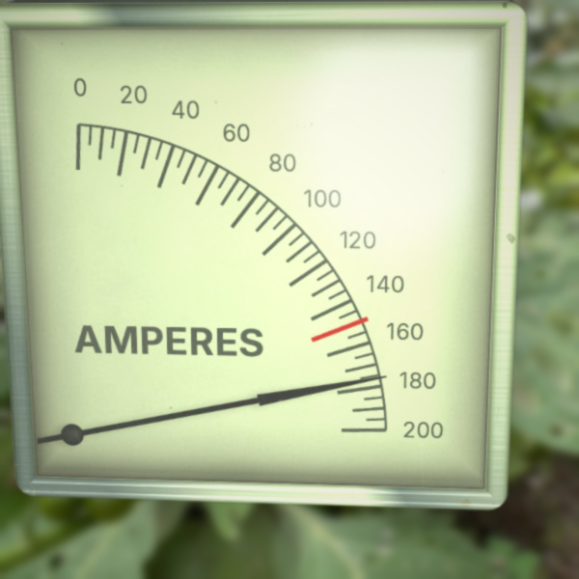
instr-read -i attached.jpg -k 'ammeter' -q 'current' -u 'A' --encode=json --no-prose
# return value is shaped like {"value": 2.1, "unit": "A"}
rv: {"value": 175, "unit": "A"}
